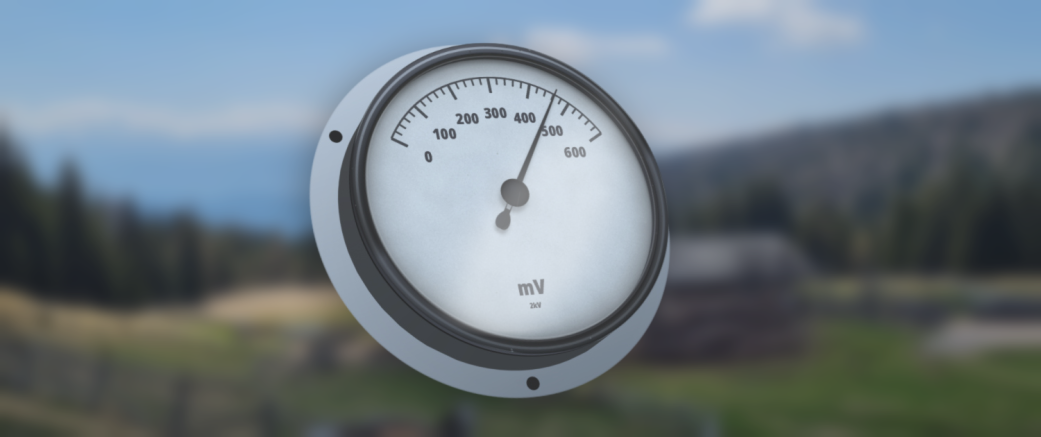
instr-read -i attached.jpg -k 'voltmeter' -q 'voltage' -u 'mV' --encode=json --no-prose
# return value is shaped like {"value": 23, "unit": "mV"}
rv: {"value": 460, "unit": "mV"}
